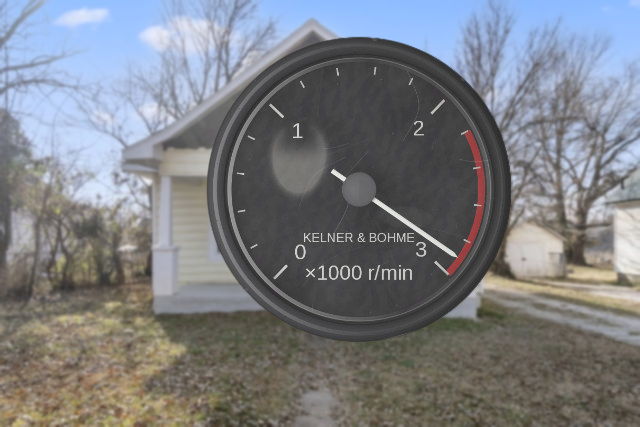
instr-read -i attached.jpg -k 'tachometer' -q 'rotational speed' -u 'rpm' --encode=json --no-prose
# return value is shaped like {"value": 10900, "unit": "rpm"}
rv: {"value": 2900, "unit": "rpm"}
